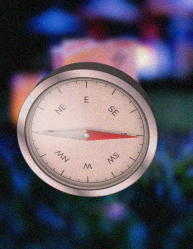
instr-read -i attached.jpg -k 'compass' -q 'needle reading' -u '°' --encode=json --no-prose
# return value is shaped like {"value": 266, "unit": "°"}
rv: {"value": 180, "unit": "°"}
